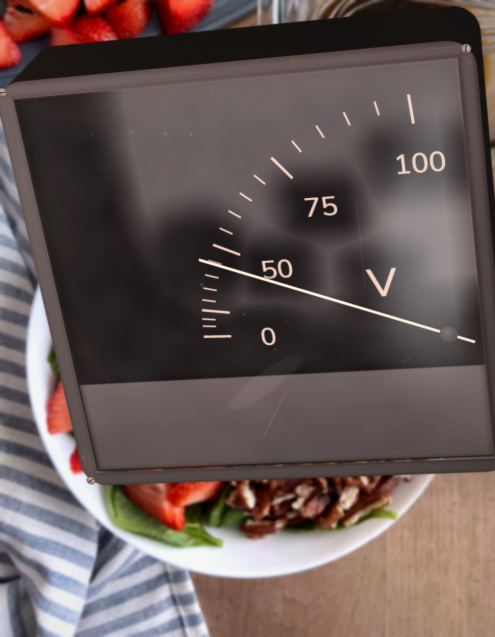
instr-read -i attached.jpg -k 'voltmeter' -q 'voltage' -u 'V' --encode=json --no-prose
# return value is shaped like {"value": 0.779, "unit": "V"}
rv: {"value": 45, "unit": "V"}
